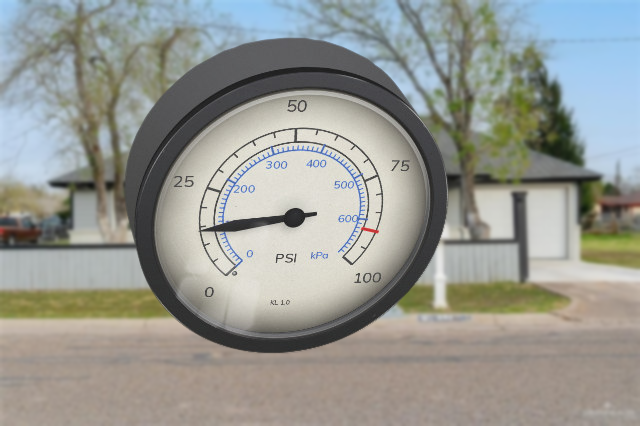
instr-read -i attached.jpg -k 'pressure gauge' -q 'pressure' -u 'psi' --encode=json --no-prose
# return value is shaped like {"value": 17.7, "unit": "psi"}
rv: {"value": 15, "unit": "psi"}
